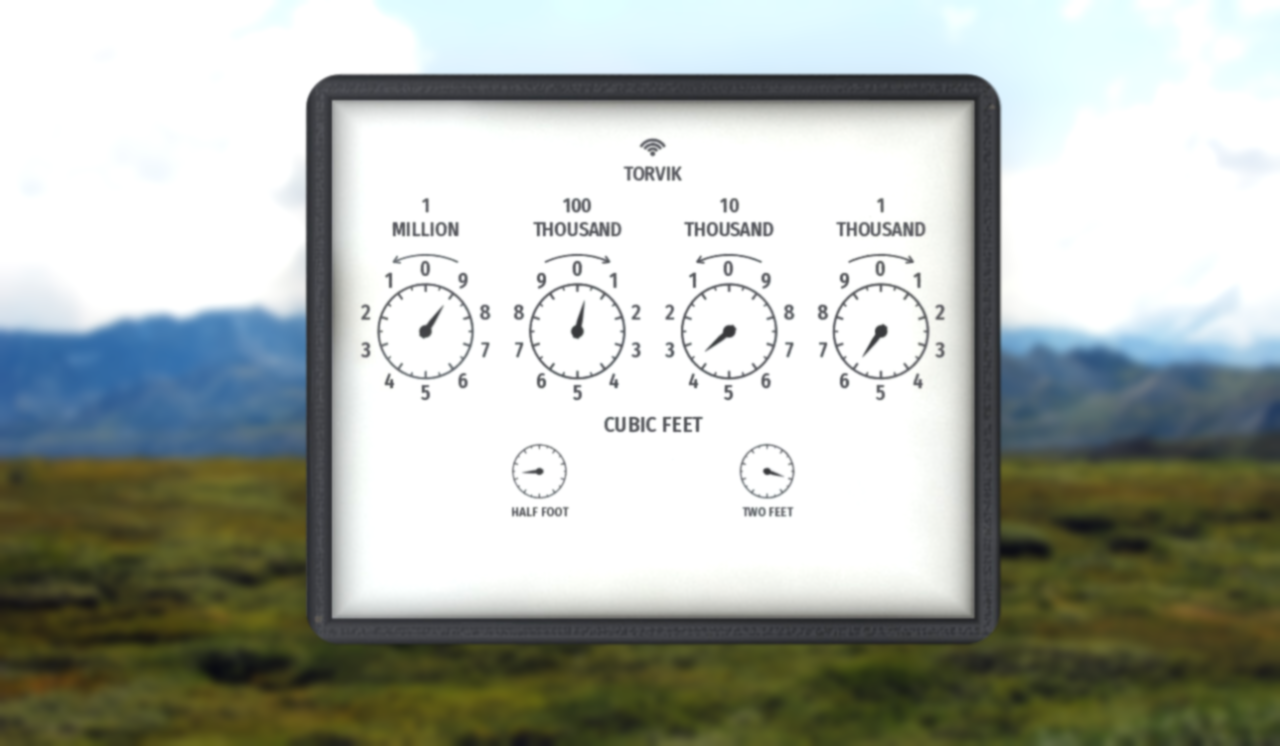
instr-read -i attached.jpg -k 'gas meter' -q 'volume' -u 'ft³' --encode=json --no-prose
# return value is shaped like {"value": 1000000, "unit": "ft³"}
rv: {"value": 903600, "unit": "ft³"}
